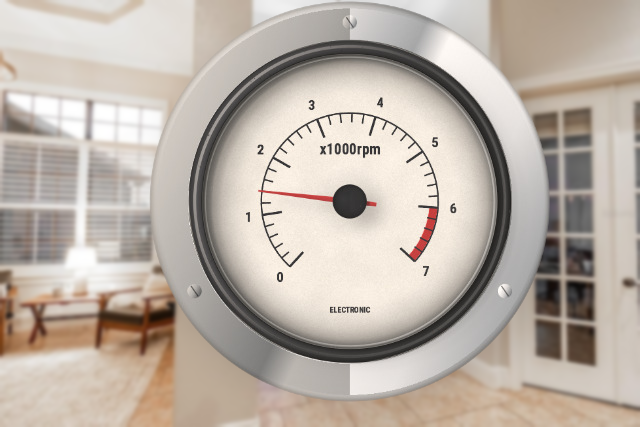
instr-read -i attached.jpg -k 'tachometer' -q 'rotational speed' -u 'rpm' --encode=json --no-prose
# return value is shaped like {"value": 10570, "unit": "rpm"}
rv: {"value": 1400, "unit": "rpm"}
